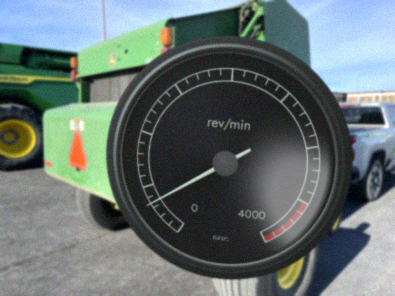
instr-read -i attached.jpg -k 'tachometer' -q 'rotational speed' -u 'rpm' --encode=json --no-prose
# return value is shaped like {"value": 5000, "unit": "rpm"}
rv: {"value": 350, "unit": "rpm"}
